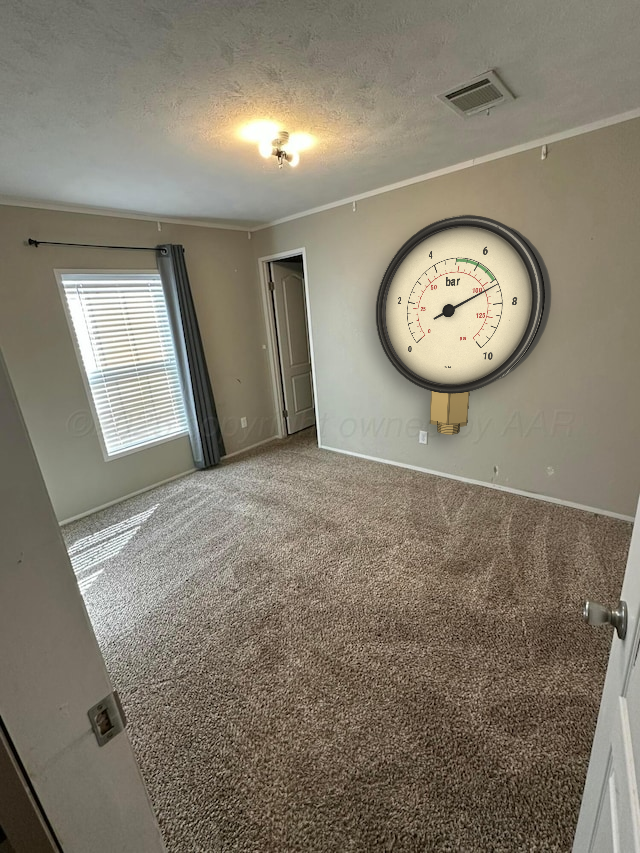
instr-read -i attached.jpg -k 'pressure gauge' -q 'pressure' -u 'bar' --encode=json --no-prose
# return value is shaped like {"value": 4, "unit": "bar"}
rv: {"value": 7.25, "unit": "bar"}
